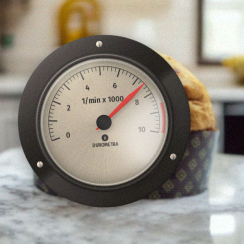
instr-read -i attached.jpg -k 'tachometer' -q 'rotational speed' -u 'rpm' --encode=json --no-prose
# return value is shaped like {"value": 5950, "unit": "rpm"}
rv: {"value": 7400, "unit": "rpm"}
